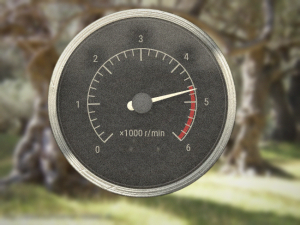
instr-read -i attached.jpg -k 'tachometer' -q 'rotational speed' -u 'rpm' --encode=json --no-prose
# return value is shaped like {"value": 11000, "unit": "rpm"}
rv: {"value": 4700, "unit": "rpm"}
